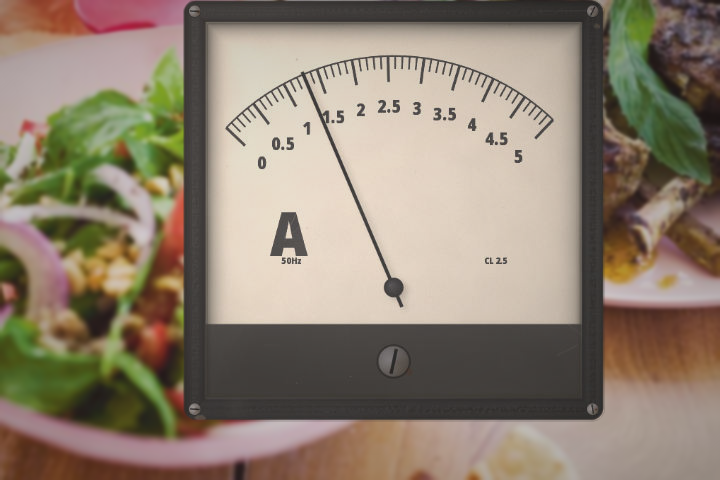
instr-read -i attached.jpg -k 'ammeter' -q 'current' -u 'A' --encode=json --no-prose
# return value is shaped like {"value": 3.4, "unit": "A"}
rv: {"value": 1.3, "unit": "A"}
